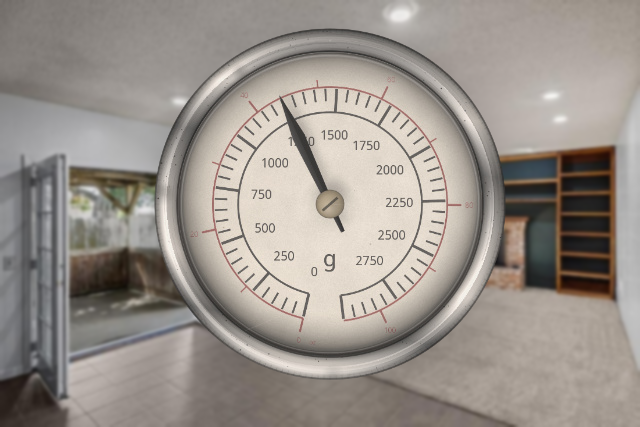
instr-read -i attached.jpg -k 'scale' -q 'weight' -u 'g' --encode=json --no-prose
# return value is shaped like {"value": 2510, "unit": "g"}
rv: {"value": 1250, "unit": "g"}
